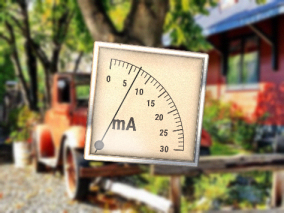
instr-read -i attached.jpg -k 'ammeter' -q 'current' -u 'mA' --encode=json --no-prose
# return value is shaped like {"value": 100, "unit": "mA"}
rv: {"value": 7, "unit": "mA"}
